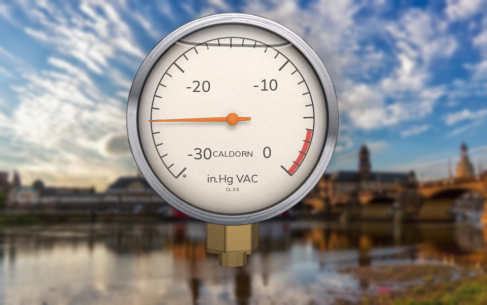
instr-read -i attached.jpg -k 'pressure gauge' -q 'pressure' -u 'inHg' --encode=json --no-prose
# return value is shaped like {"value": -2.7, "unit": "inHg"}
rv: {"value": -25, "unit": "inHg"}
